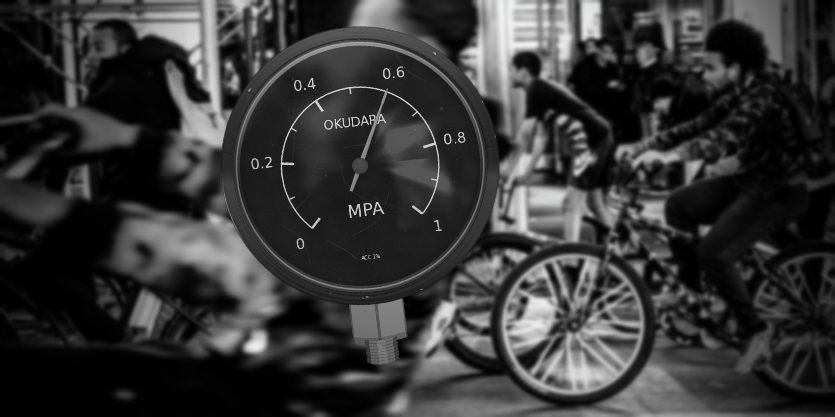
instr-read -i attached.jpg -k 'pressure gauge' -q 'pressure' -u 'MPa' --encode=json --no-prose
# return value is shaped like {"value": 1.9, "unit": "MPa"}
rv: {"value": 0.6, "unit": "MPa"}
